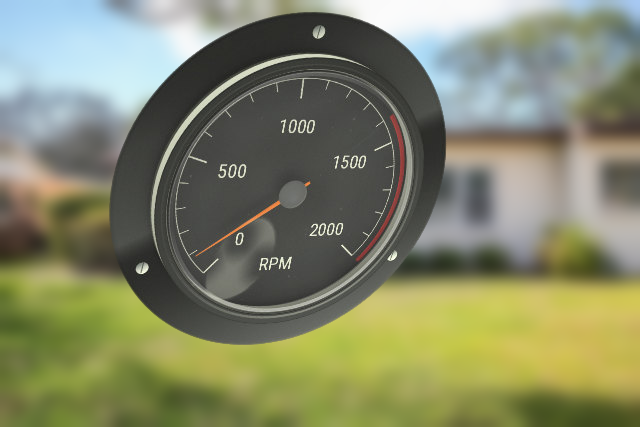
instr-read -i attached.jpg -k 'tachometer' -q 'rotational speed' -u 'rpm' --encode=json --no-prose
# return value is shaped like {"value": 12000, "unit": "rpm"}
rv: {"value": 100, "unit": "rpm"}
